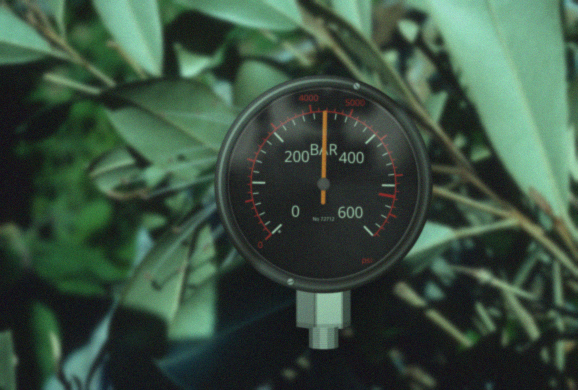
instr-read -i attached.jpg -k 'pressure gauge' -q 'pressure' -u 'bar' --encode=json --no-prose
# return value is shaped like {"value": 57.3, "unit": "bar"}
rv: {"value": 300, "unit": "bar"}
